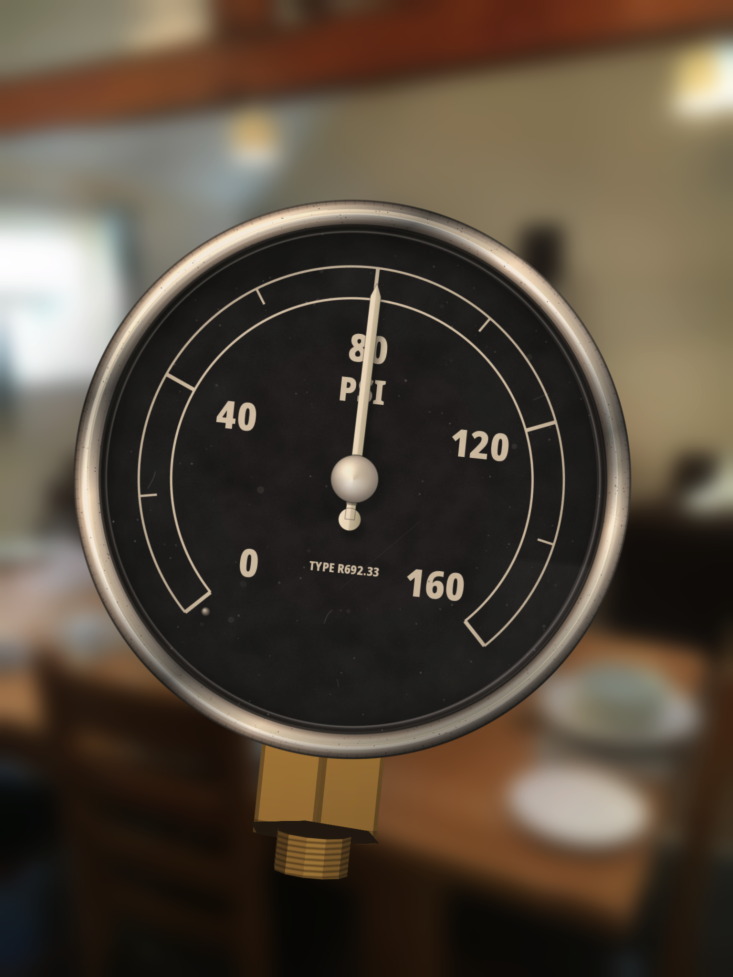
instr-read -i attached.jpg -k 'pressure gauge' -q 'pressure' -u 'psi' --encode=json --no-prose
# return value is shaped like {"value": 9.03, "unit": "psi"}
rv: {"value": 80, "unit": "psi"}
